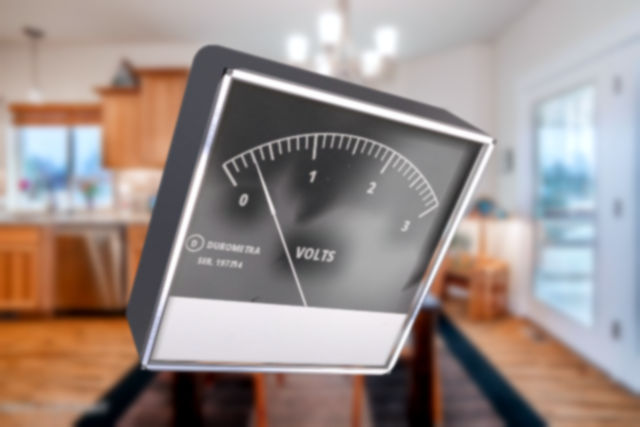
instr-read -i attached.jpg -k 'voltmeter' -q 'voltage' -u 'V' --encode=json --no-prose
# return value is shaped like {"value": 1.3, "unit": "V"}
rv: {"value": 0.3, "unit": "V"}
